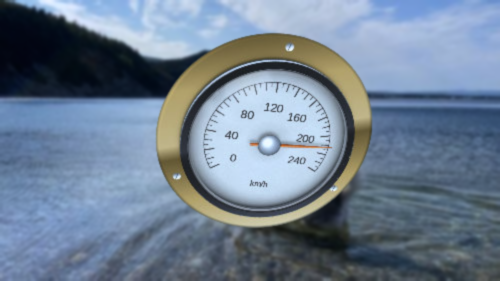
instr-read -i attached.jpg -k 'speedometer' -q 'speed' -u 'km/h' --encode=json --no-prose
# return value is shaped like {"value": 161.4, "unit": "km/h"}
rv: {"value": 210, "unit": "km/h"}
